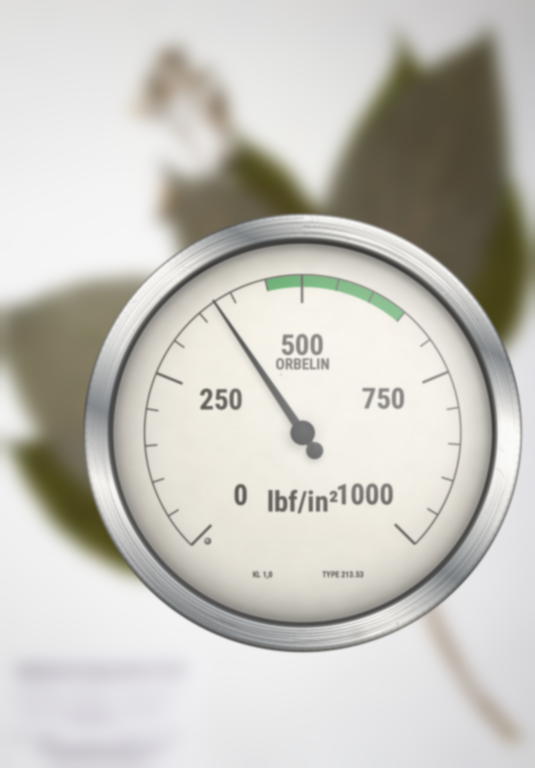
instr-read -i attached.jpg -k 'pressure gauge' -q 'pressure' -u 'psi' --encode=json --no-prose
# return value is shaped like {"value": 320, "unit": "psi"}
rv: {"value": 375, "unit": "psi"}
